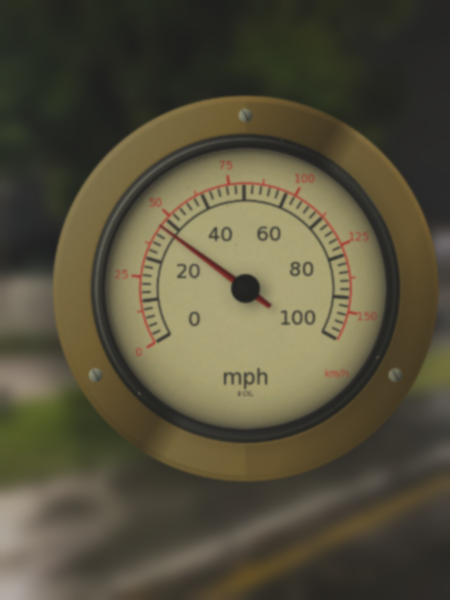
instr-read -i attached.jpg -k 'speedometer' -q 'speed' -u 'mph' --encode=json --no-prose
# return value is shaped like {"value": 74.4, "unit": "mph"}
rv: {"value": 28, "unit": "mph"}
